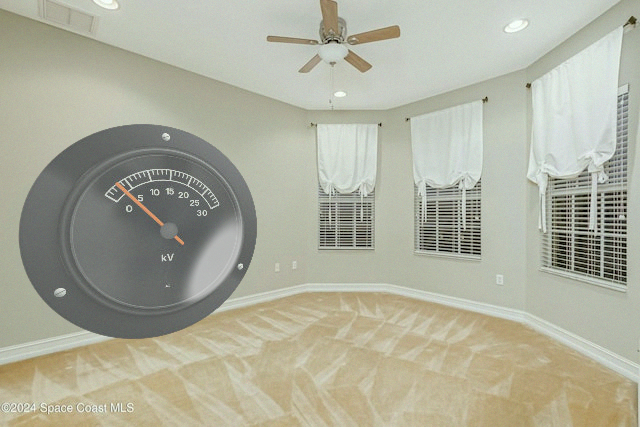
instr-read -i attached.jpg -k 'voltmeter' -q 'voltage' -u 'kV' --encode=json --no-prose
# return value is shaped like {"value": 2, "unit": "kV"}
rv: {"value": 3, "unit": "kV"}
